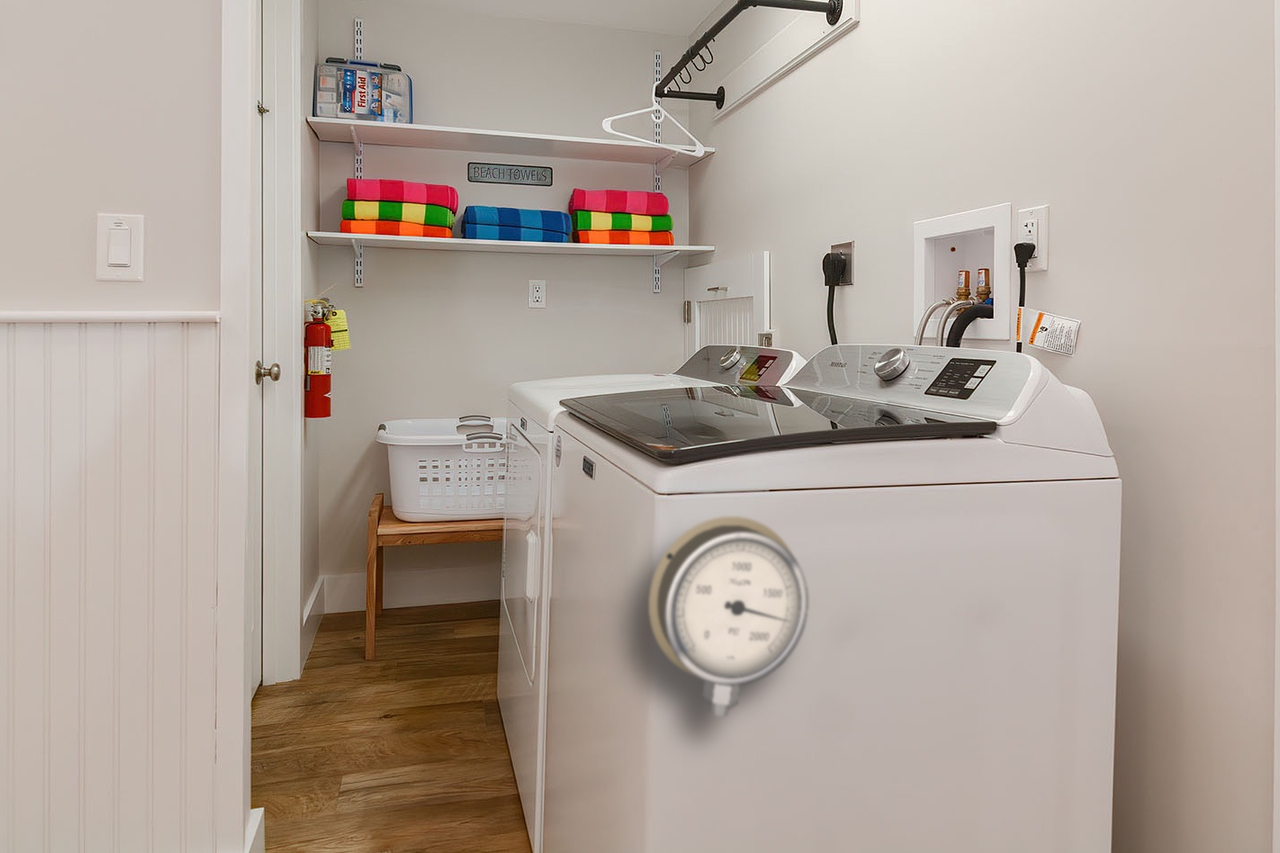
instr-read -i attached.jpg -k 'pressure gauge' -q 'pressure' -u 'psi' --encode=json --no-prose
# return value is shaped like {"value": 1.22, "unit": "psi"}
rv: {"value": 1750, "unit": "psi"}
